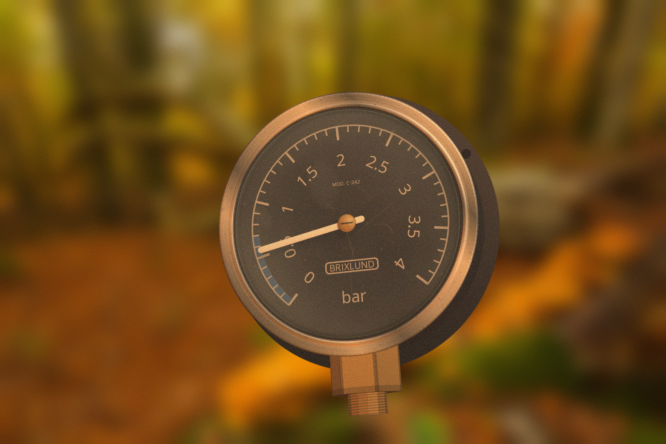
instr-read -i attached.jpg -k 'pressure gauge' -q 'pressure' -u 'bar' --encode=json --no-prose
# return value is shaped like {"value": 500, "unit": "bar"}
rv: {"value": 0.55, "unit": "bar"}
